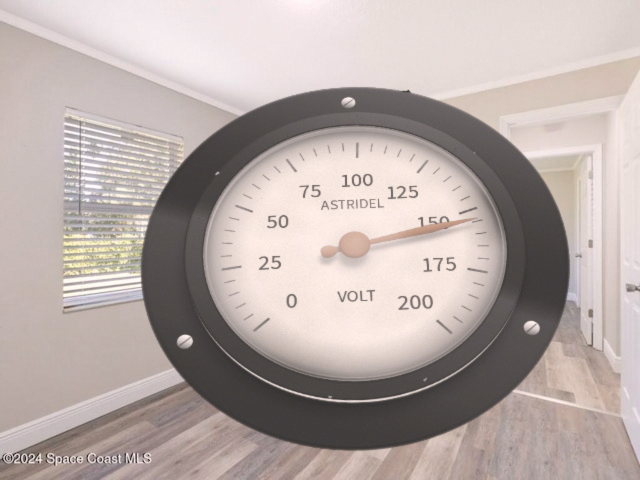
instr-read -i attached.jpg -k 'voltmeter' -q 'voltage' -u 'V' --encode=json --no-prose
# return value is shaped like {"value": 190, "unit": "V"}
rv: {"value": 155, "unit": "V"}
